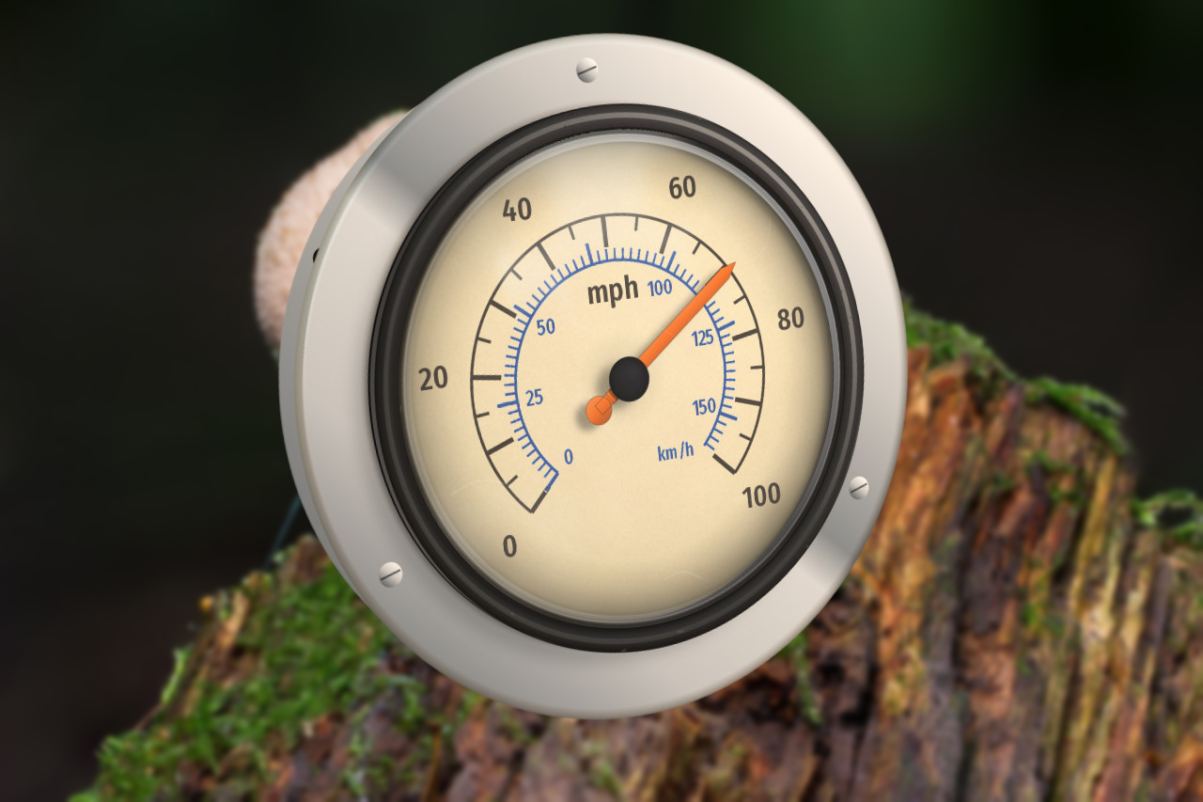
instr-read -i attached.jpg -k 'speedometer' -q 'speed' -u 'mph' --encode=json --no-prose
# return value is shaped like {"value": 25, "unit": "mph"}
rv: {"value": 70, "unit": "mph"}
